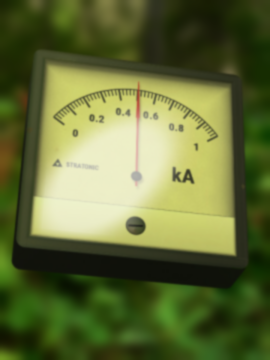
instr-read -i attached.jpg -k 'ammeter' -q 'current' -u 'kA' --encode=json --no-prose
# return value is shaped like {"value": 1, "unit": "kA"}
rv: {"value": 0.5, "unit": "kA"}
